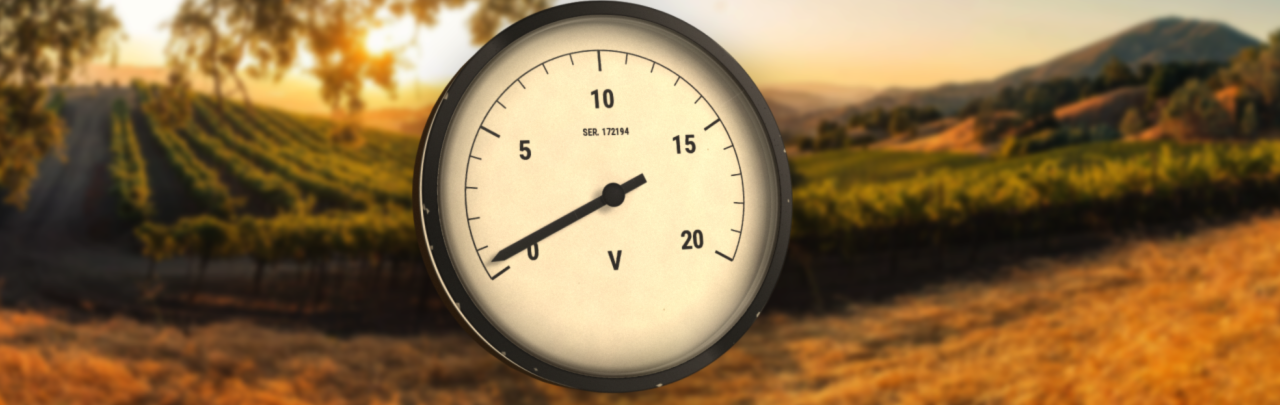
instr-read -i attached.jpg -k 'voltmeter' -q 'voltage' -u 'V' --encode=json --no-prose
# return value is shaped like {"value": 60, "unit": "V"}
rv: {"value": 0.5, "unit": "V"}
